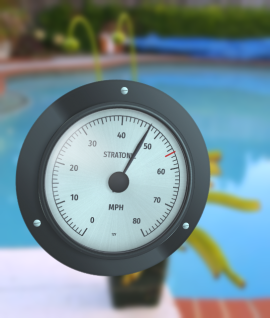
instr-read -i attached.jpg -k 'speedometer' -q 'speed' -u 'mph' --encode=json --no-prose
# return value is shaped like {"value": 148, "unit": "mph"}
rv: {"value": 47, "unit": "mph"}
